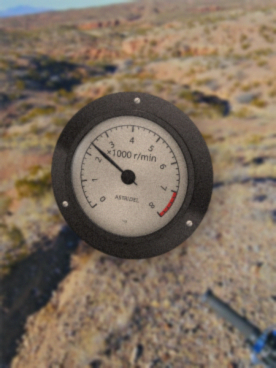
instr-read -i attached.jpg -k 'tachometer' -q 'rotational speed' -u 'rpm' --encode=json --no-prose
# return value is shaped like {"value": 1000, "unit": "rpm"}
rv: {"value": 2400, "unit": "rpm"}
